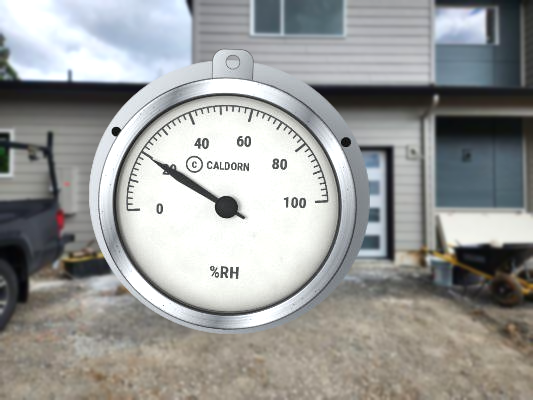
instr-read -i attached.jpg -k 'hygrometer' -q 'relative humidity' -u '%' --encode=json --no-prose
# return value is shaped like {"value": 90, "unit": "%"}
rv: {"value": 20, "unit": "%"}
